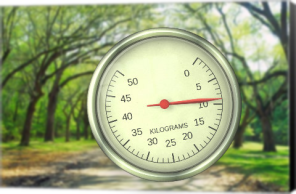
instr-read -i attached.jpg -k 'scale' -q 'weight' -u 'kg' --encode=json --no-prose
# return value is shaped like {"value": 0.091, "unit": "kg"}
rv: {"value": 9, "unit": "kg"}
